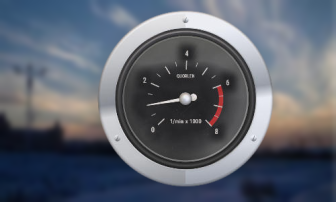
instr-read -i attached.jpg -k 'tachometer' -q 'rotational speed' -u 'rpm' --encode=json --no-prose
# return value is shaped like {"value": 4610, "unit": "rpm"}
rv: {"value": 1000, "unit": "rpm"}
